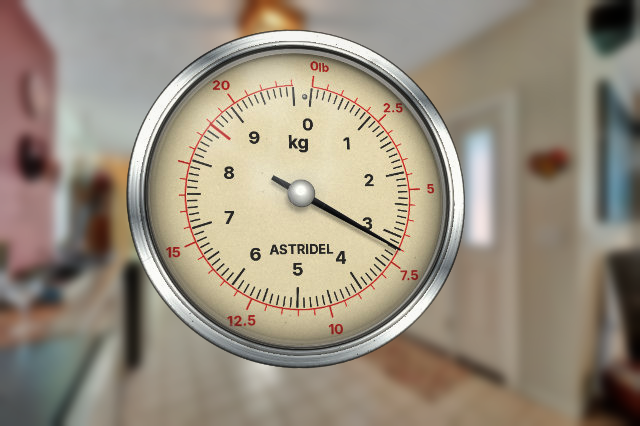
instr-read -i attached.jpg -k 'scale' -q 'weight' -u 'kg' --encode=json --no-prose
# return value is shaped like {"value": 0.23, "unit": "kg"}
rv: {"value": 3.2, "unit": "kg"}
